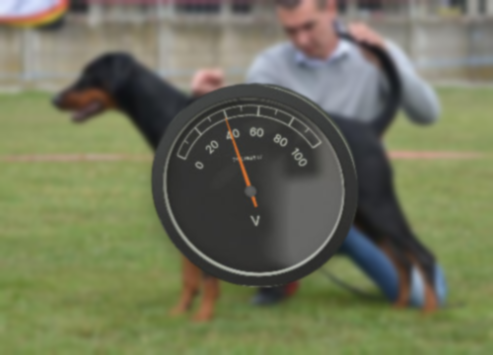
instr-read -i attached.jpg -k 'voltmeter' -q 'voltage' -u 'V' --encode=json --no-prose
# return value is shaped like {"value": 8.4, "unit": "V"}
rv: {"value": 40, "unit": "V"}
